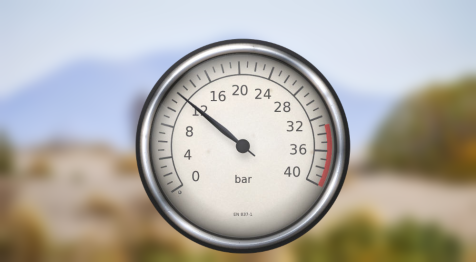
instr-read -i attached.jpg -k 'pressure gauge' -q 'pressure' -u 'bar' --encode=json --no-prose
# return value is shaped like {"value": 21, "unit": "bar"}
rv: {"value": 12, "unit": "bar"}
